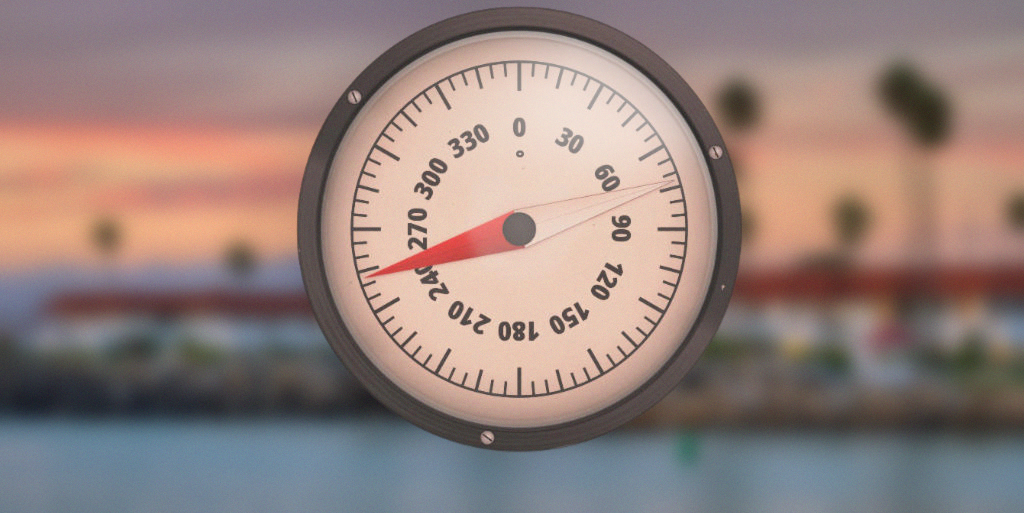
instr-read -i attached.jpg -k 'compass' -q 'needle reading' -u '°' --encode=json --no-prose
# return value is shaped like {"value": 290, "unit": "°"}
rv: {"value": 252.5, "unit": "°"}
